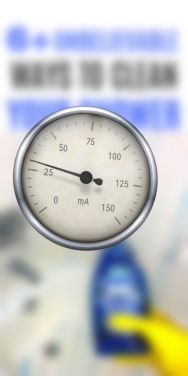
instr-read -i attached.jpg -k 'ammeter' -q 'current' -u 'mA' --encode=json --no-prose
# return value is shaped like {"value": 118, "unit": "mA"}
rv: {"value": 30, "unit": "mA"}
